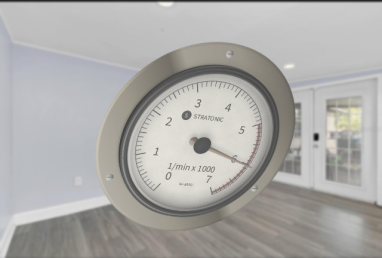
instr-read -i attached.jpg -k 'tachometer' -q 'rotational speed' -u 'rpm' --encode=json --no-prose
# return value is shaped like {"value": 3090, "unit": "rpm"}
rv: {"value": 6000, "unit": "rpm"}
